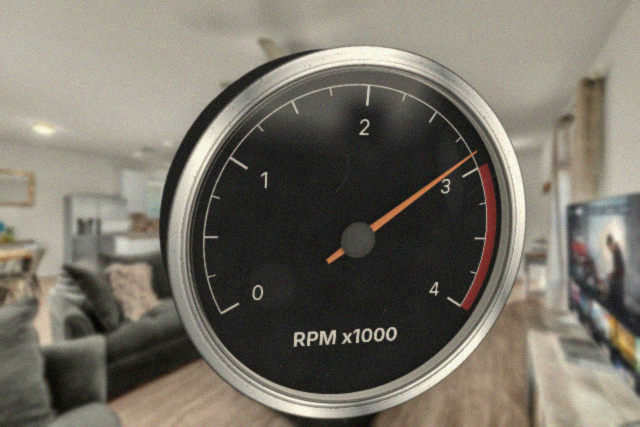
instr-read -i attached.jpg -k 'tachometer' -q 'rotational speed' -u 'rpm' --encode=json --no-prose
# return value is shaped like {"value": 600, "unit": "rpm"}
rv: {"value": 2875, "unit": "rpm"}
